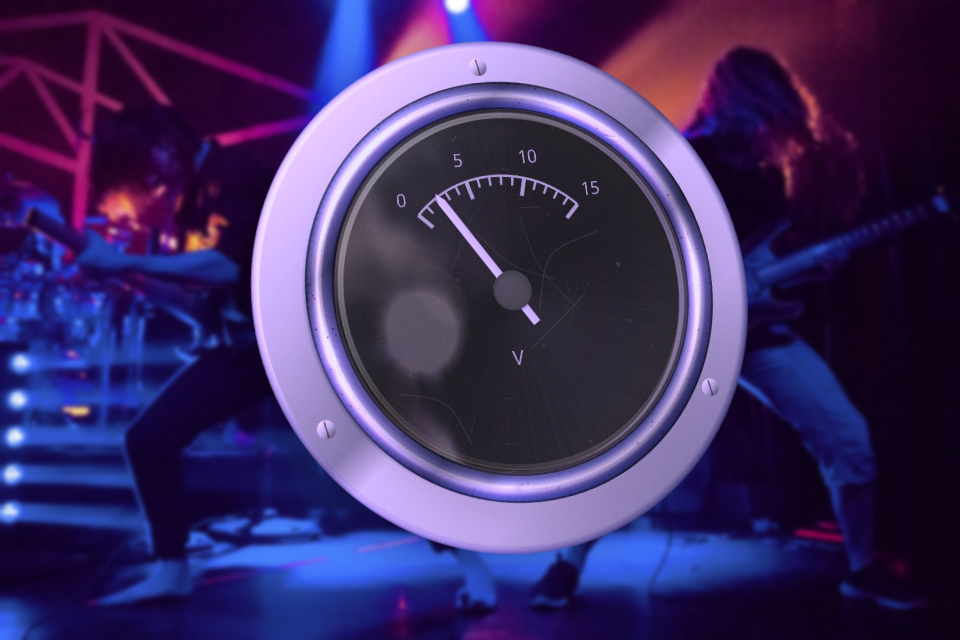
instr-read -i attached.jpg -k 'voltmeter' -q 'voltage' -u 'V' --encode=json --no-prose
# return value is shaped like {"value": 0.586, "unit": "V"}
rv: {"value": 2, "unit": "V"}
